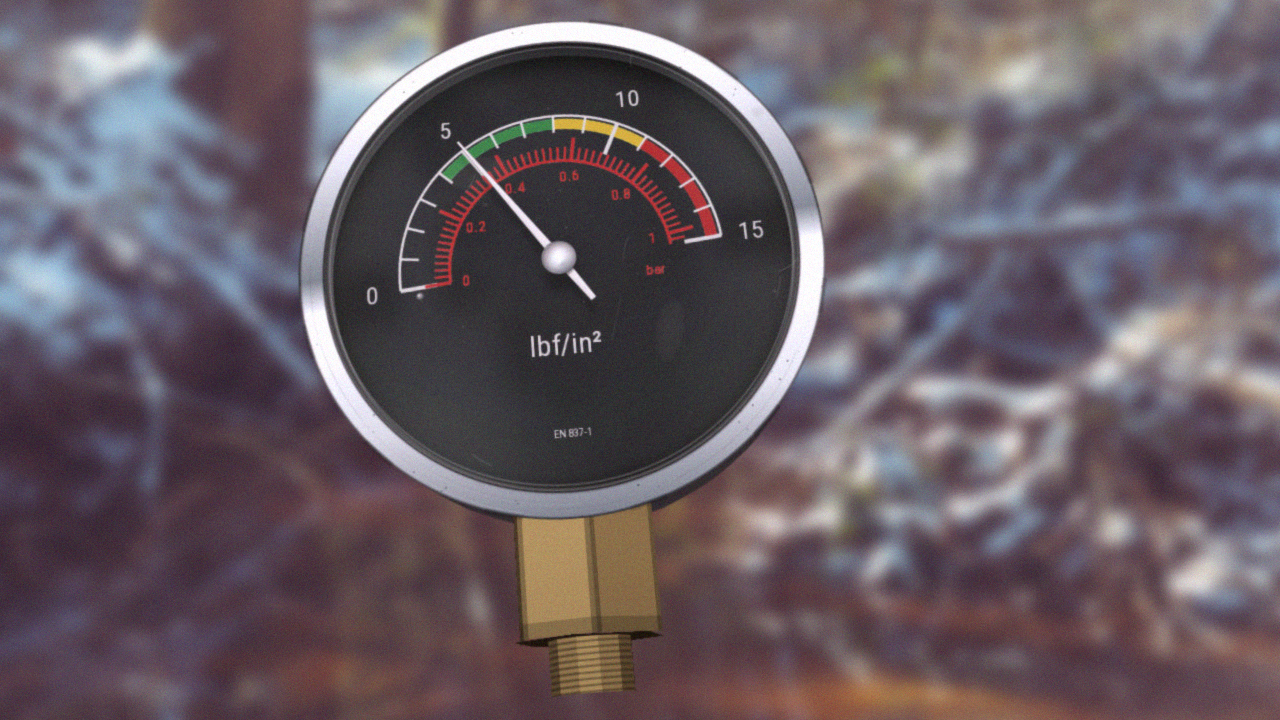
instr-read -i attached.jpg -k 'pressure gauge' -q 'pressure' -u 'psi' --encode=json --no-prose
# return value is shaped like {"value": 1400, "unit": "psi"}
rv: {"value": 5, "unit": "psi"}
